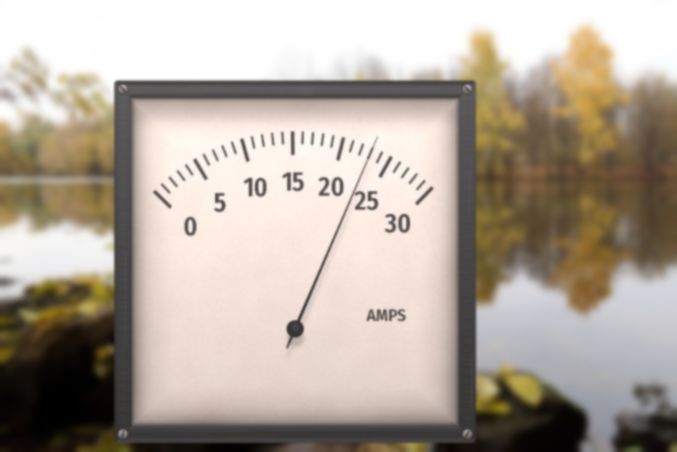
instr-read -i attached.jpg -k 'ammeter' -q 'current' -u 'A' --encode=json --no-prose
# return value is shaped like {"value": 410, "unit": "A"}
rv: {"value": 23, "unit": "A"}
